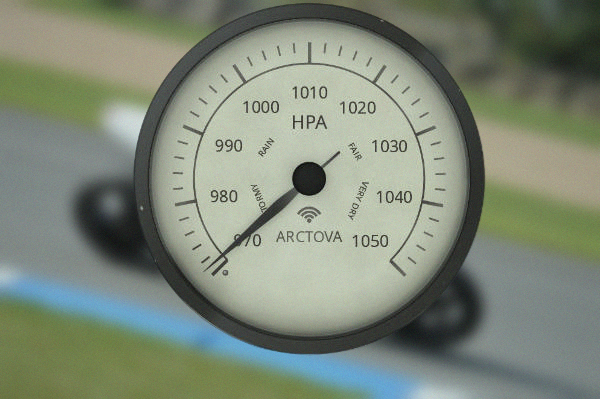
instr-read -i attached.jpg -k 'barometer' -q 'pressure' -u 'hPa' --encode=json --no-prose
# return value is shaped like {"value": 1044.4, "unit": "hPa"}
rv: {"value": 971, "unit": "hPa"}
